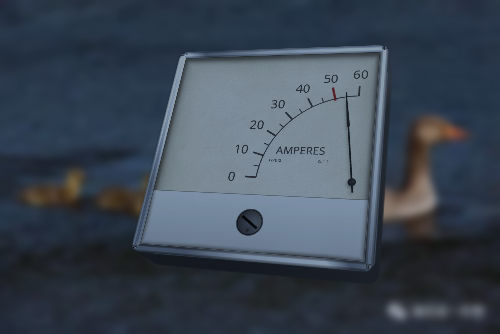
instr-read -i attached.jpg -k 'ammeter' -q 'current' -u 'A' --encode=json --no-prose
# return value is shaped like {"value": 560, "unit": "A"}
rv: {"value": 55, "unit": "A"}
